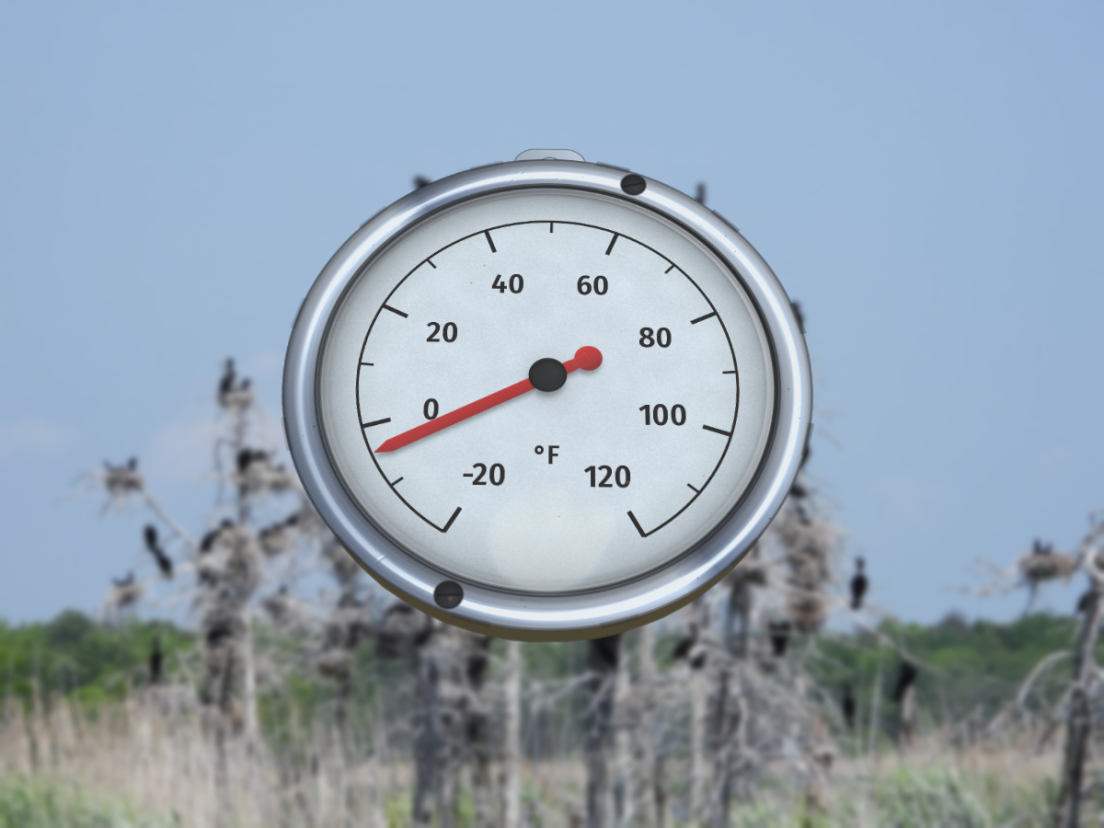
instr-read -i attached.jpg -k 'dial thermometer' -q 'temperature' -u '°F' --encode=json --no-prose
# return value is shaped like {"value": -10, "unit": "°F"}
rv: {"value": -5, "unit": "°F"}
